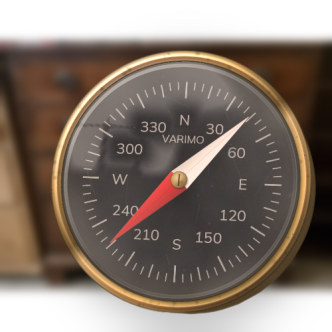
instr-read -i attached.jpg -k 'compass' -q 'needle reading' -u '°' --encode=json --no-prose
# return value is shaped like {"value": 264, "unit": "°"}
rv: {"value": 225, "unit": "°"}
